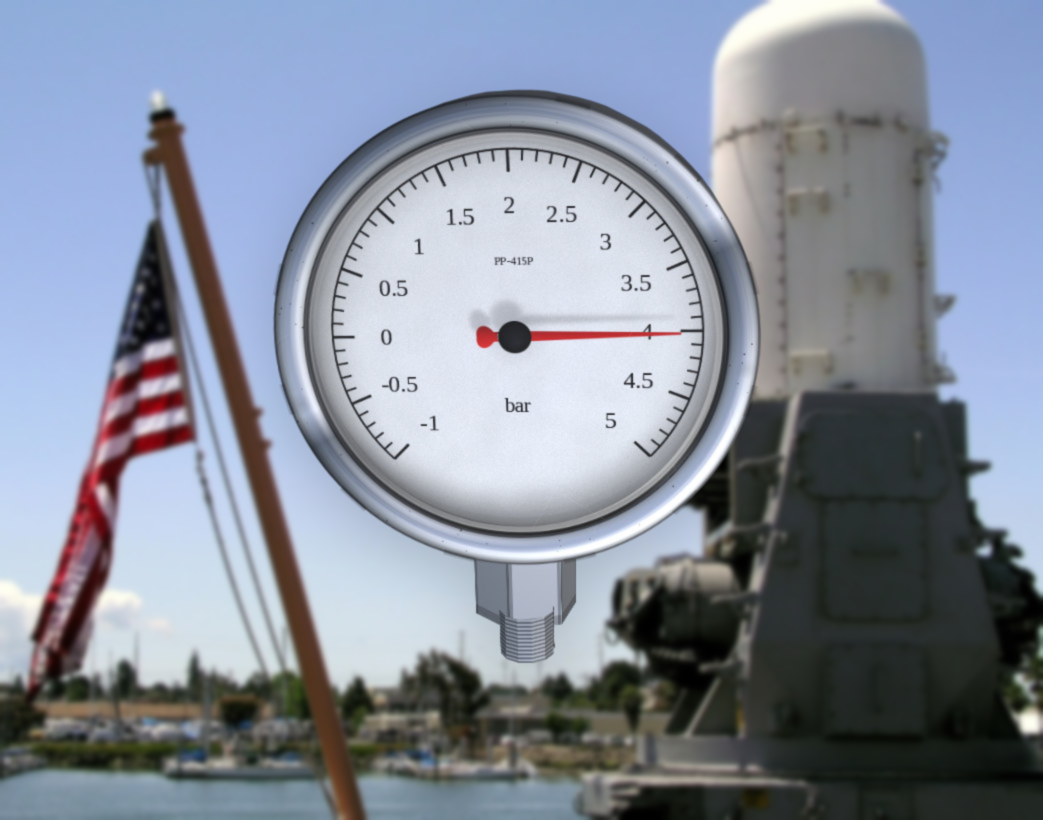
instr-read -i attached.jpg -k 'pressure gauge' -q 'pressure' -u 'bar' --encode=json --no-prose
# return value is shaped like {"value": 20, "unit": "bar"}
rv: {"value": 4, "unit": "bar"}
